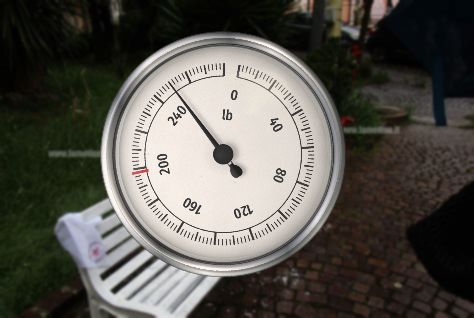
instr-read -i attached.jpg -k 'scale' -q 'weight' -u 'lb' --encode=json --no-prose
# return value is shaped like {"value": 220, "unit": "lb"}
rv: {"value": 250, "unit": "lb"}
